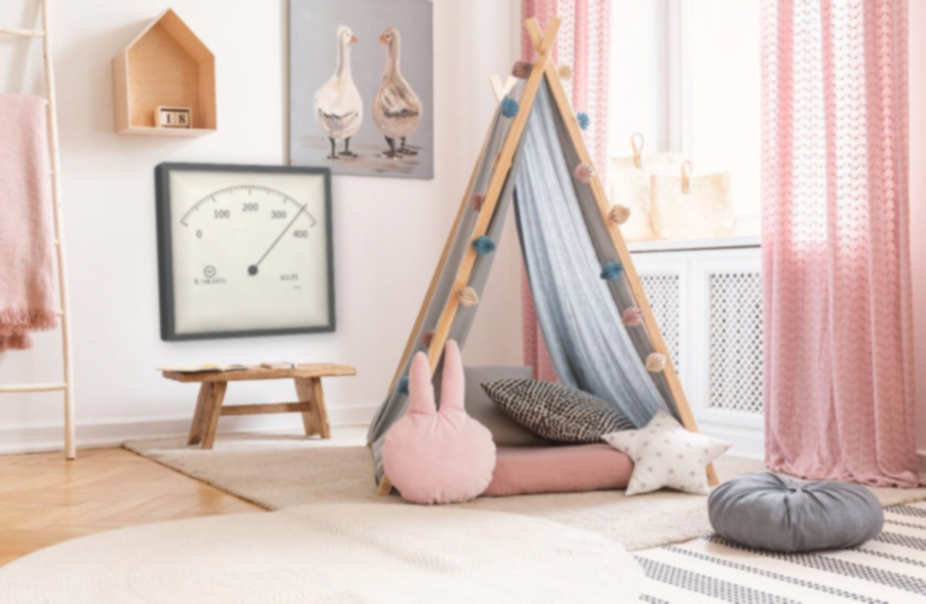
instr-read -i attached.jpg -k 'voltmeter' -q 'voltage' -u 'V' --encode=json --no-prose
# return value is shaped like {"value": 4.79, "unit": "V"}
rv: {"value": 350, "unit": "V"}
